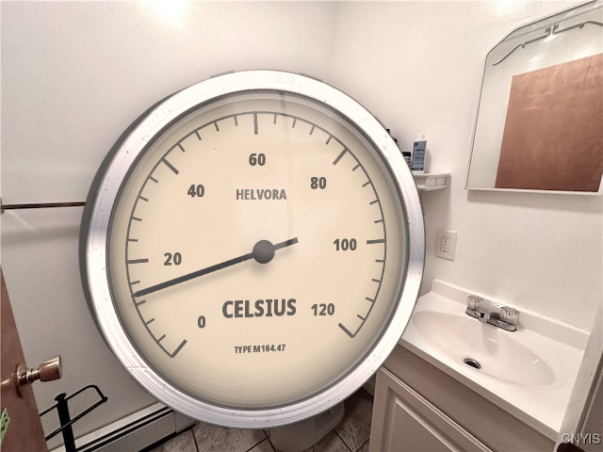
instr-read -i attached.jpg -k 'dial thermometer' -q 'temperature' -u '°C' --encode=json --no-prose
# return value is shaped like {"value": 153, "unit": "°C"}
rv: {"value": 14, "unit": "°C"}
